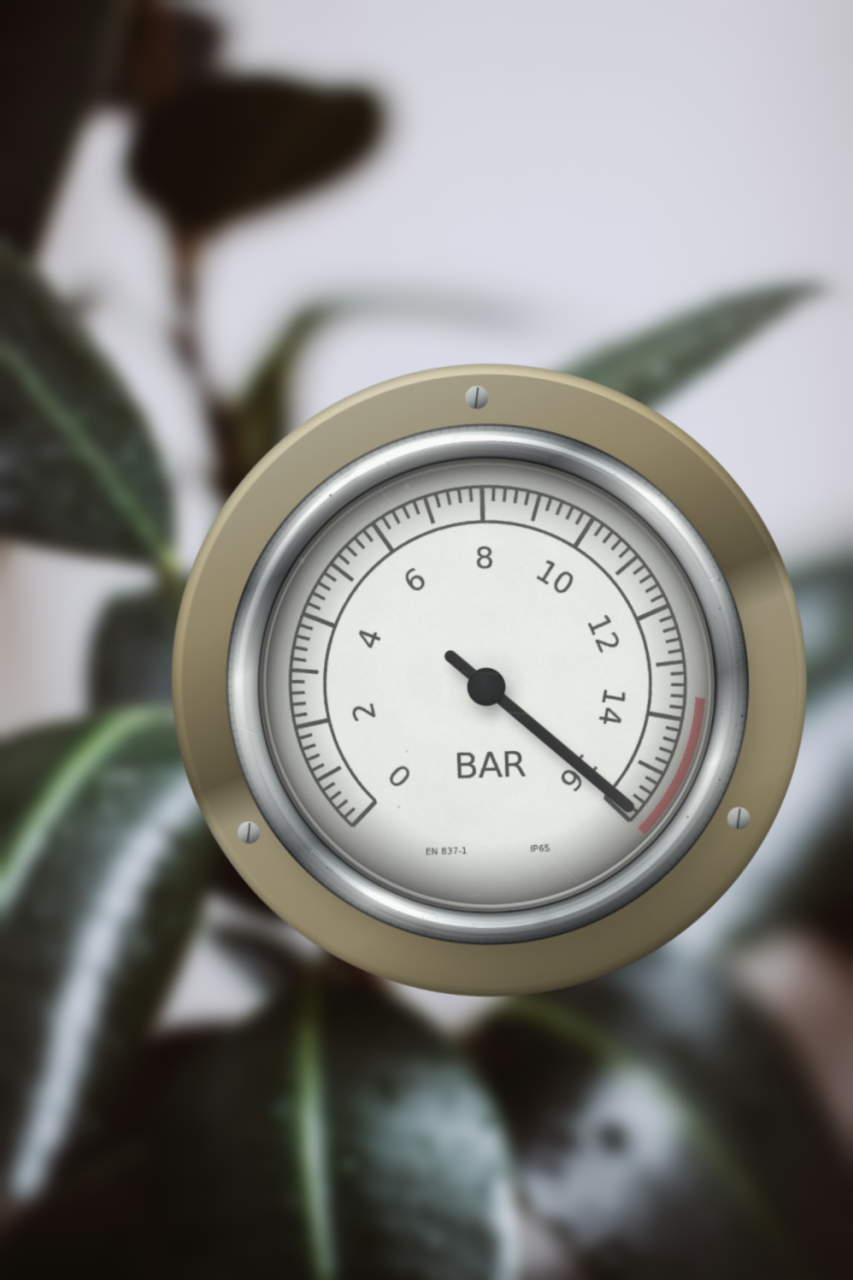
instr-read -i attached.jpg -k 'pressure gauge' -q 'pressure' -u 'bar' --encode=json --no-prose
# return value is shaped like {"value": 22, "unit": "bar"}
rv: {"value": 15.8, "unit": "bar"}
